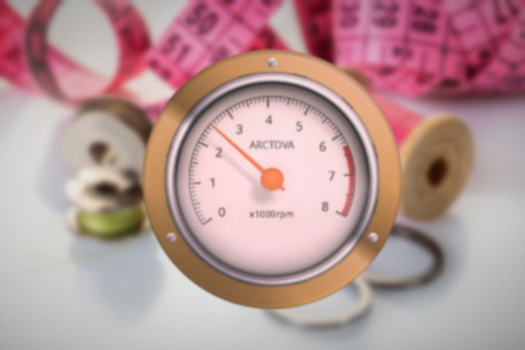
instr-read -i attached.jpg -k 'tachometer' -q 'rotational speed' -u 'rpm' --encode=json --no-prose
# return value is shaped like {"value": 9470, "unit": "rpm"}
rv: {"value": 2500, "unit": "rpm"}
